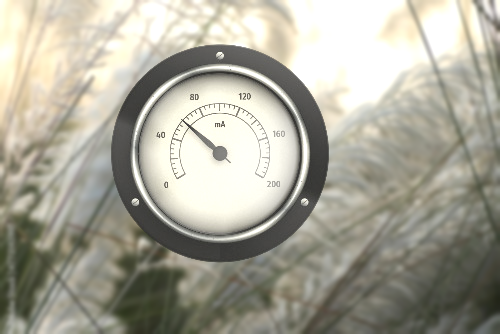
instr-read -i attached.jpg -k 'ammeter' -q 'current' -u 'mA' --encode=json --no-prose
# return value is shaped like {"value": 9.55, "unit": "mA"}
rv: {"value": 60, "unit": "mA"}
